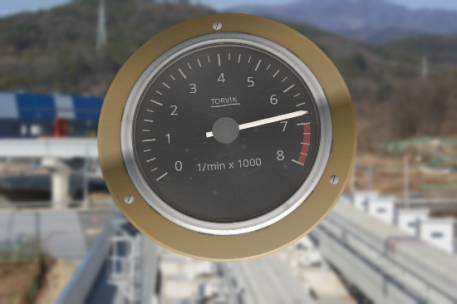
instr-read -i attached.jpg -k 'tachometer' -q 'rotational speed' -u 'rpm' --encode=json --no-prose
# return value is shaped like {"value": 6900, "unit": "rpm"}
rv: {"value": 6750, "unit": "rpm"}
